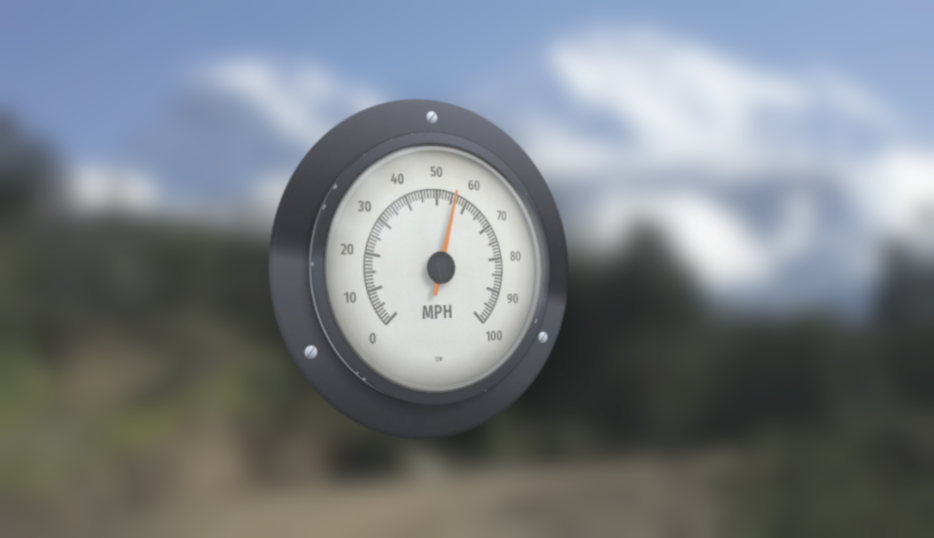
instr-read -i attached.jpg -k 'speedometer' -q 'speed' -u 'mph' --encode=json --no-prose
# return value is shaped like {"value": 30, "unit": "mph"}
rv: {"value": 55, "unit": "mph"}
